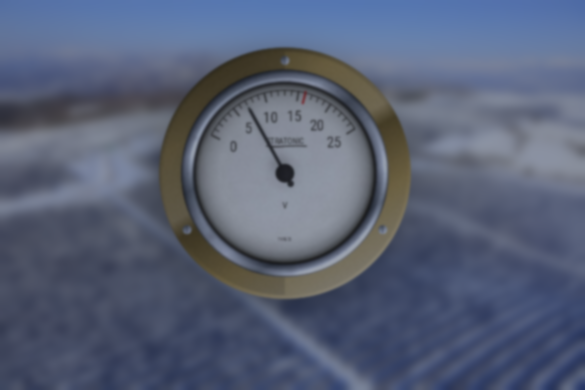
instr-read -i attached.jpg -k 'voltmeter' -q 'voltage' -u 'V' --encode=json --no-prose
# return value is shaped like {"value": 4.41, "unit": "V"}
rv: {"value": 7, "unit": "V"}
